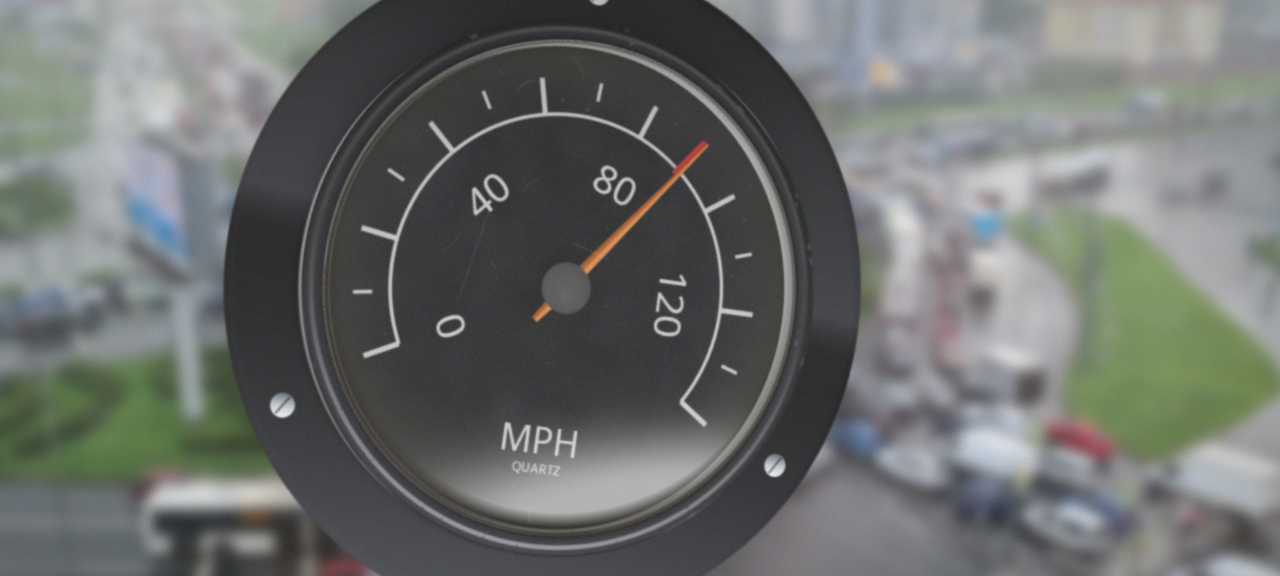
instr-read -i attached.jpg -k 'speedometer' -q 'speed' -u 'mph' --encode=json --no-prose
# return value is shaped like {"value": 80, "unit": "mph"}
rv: {"value": 90, "unit": "mph"}
